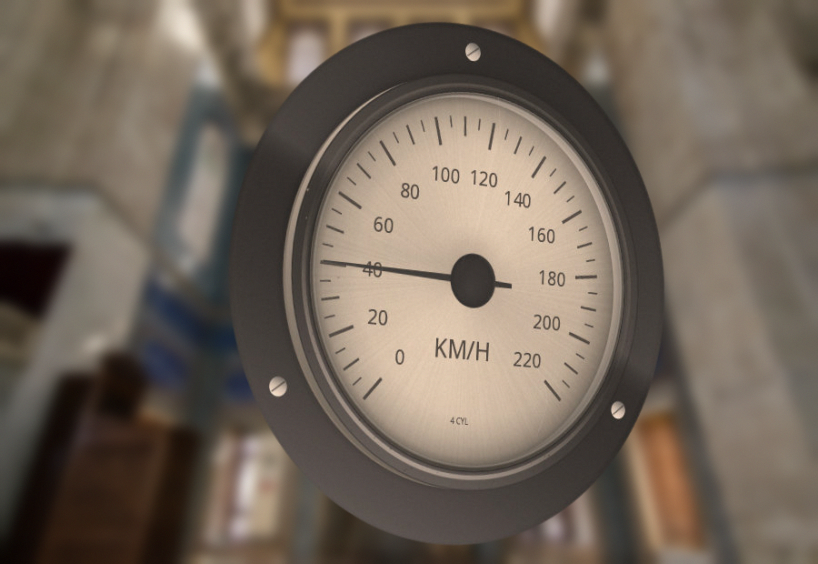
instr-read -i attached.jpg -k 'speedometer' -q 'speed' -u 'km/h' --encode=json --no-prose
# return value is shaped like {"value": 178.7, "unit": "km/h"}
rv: {"value": 40, "unit": "km/h"}
